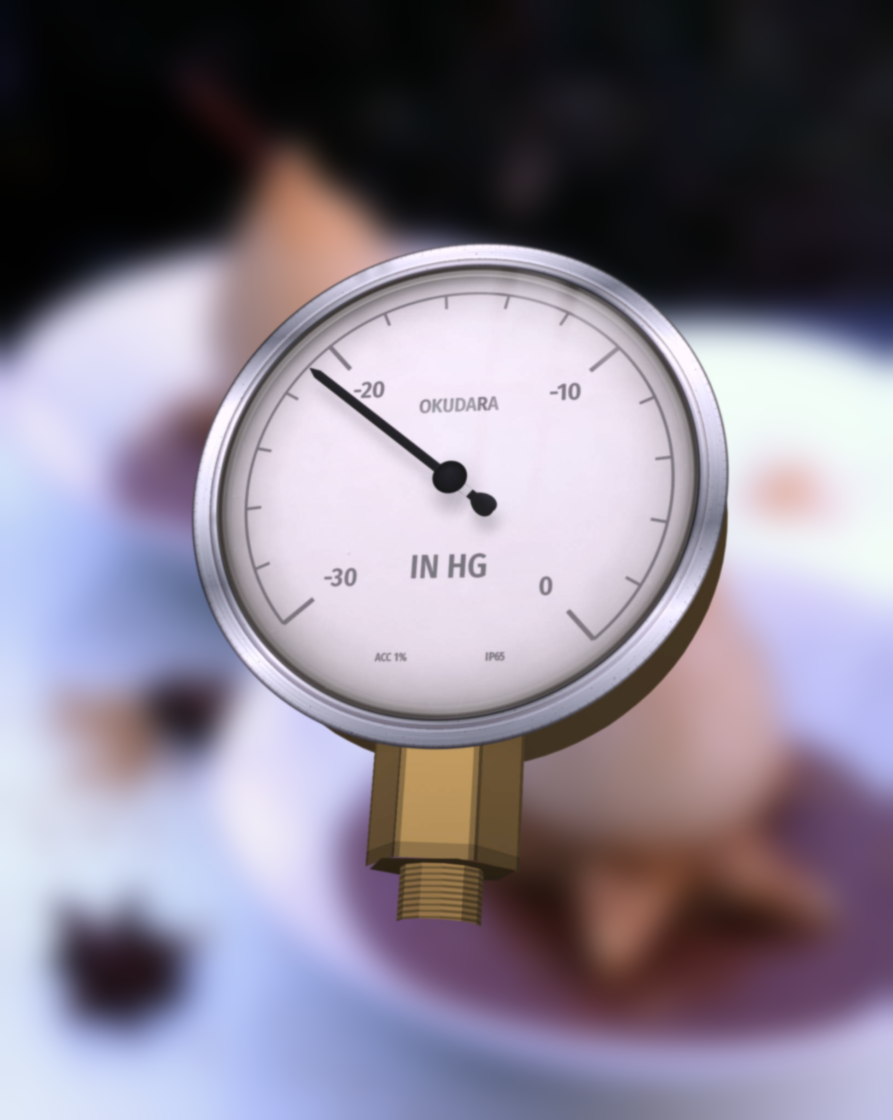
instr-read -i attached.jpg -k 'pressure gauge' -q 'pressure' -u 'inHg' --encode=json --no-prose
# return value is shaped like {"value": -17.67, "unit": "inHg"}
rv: {"value": -21, "unit": "inHg"}
